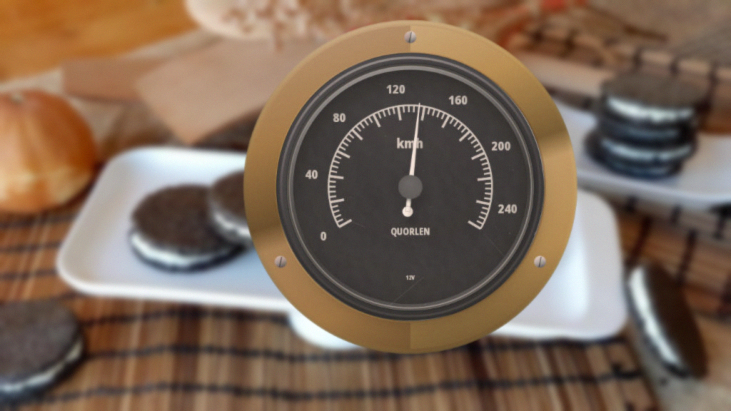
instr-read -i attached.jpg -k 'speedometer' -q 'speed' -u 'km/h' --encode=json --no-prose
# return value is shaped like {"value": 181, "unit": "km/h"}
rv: {"value": 136, "unit": "km/h"}
